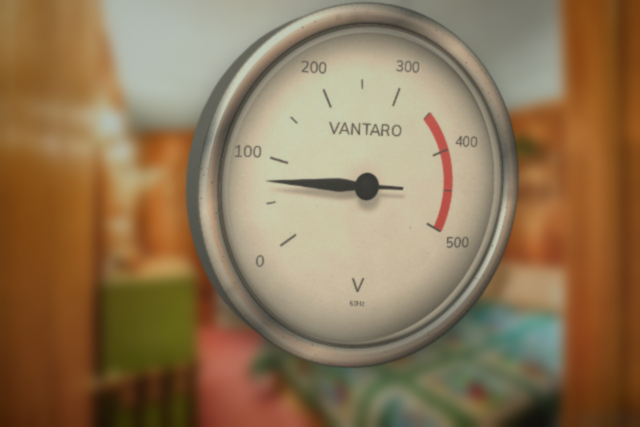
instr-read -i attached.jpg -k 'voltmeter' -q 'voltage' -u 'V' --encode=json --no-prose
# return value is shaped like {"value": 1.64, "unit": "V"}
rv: {"value": 75, "unit": "V"}
